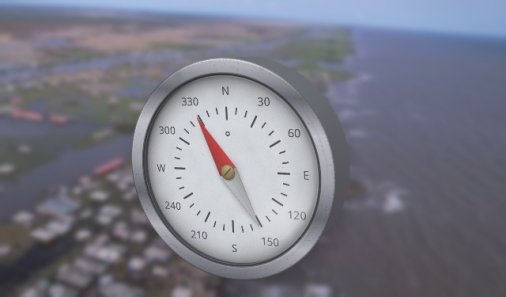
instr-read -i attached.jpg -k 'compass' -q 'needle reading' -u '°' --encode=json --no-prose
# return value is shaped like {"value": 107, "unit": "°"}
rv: {"value": 330, "unit": "°"}
